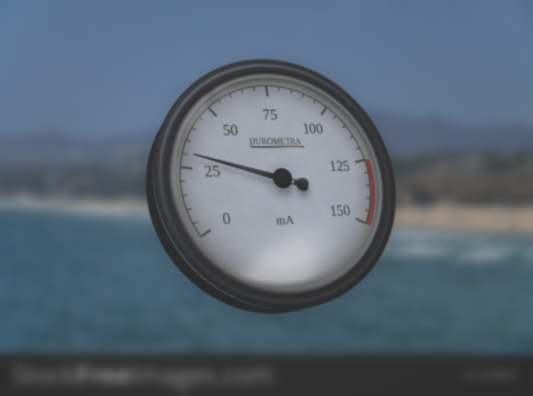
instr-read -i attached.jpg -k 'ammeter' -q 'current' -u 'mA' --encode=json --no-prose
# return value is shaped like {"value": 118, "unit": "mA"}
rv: {"value": 30, "unit": "mA"}
